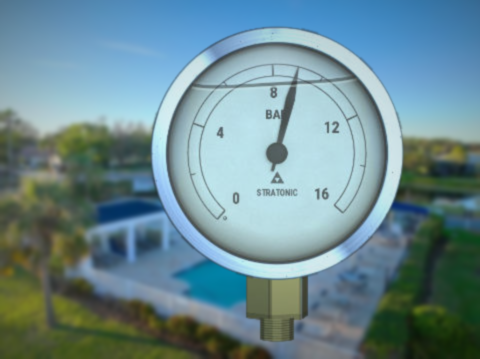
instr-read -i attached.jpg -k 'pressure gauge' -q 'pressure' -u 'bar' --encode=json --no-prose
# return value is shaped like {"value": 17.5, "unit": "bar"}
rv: {"value": 9, "unit": "bar"}
